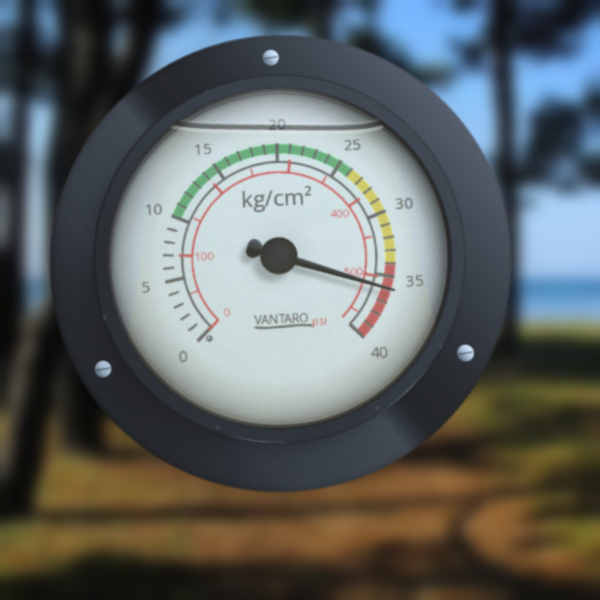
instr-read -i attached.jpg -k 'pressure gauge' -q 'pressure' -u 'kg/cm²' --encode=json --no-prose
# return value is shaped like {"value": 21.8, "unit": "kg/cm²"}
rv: {"value": 36, "unit": "kg/cm²"}
